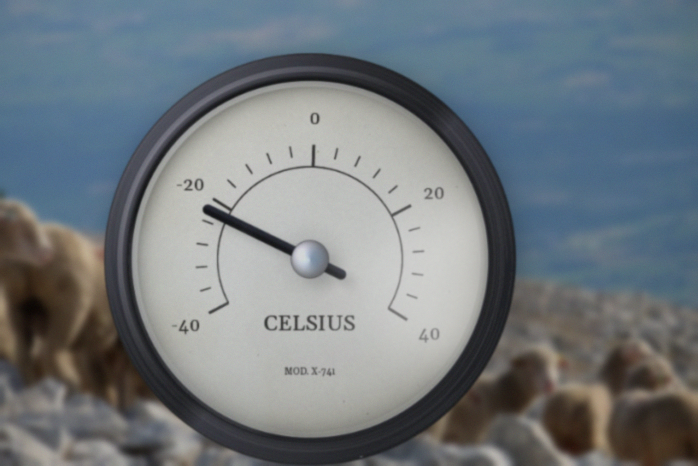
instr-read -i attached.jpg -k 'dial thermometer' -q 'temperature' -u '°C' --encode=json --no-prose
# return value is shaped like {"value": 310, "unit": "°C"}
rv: {"value": -22, "unit": "°C"}
